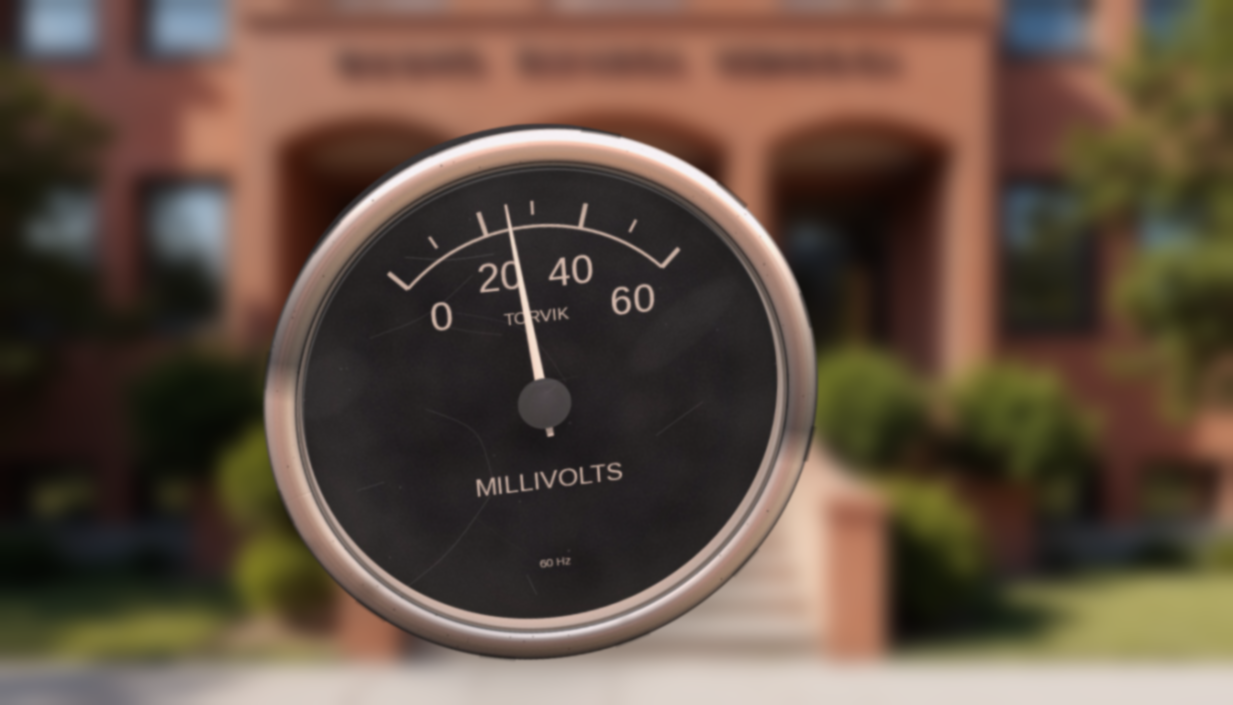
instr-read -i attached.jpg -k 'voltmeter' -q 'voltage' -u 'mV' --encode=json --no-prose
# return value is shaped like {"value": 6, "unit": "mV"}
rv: {"value": 25, "unit": "mV"}
